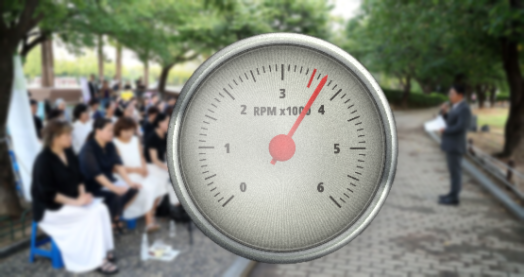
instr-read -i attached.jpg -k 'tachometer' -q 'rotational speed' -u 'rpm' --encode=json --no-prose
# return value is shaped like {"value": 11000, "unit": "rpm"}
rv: {"value": 3700, "unit": "rpm"}
